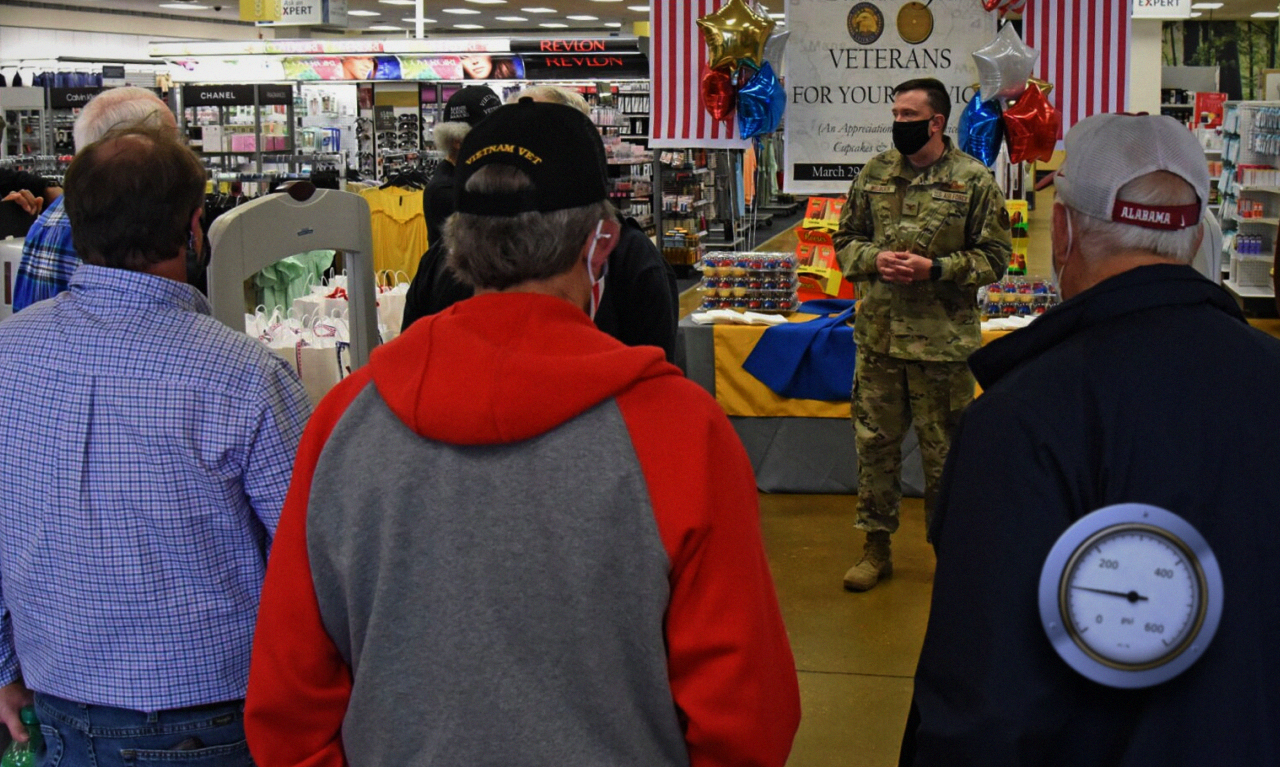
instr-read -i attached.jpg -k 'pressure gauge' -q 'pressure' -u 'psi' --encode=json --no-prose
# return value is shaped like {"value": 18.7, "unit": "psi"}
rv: {"value": 100, "unit": "psi"}
